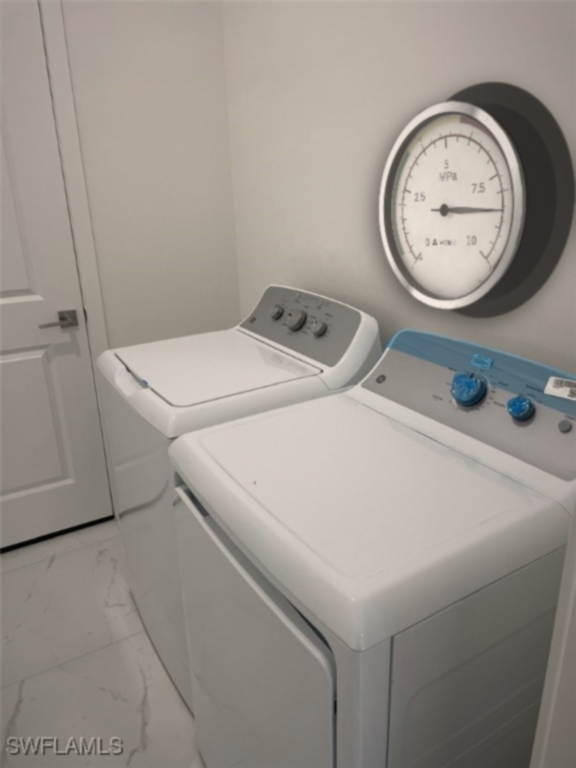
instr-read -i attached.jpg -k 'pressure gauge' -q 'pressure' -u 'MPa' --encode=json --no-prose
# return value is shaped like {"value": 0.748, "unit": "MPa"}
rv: {"value": 8.5, "unit": "MPa"}
